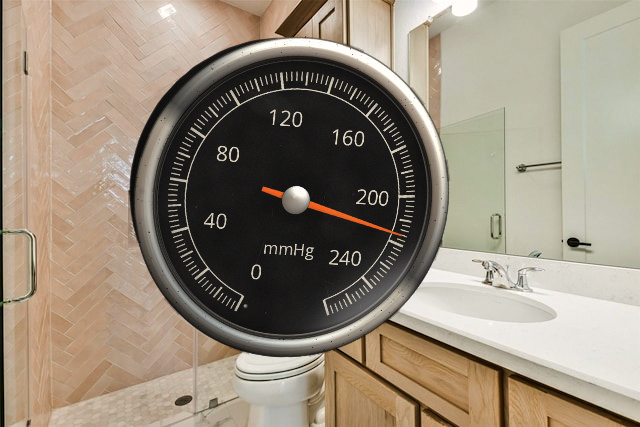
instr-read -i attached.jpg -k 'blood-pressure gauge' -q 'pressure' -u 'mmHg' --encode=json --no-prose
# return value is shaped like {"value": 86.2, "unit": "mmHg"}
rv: {"value": 216, "unit": "mmHg"}
